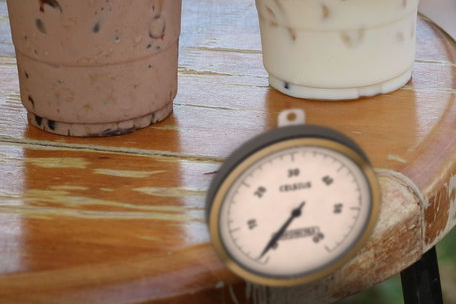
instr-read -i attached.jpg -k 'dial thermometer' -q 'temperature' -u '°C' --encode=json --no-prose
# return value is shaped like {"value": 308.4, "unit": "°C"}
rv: {"value": 2, "unit": "°C"}
